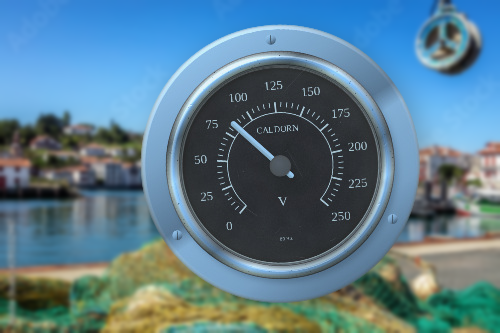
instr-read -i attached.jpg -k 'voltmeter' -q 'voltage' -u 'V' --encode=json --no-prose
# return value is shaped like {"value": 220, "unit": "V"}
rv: {"value": 85, "unit": "V"}
